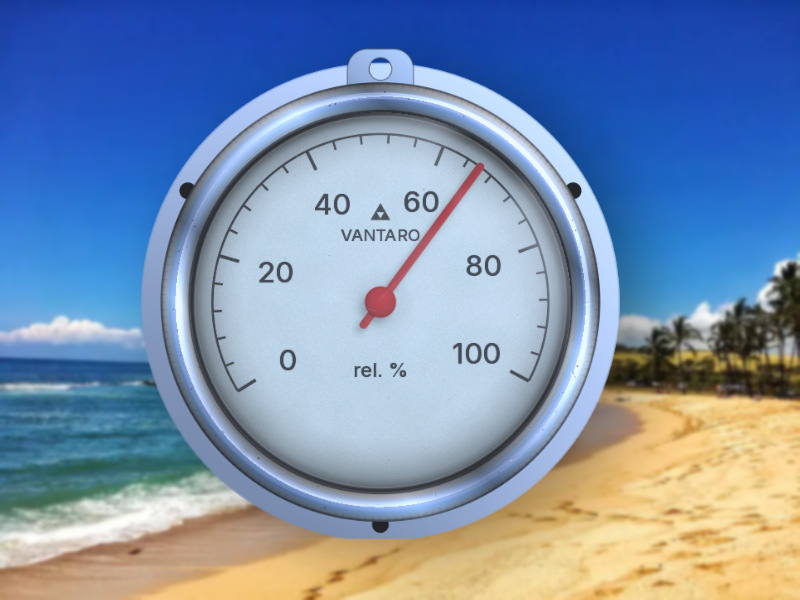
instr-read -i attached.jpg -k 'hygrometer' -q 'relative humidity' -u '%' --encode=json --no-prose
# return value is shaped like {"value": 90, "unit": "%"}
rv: {"value": 66, "unit": "%"}
